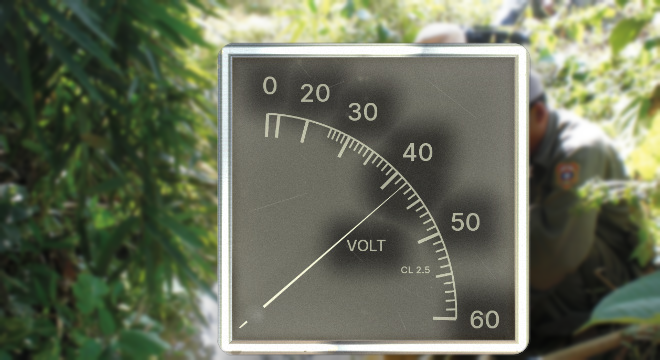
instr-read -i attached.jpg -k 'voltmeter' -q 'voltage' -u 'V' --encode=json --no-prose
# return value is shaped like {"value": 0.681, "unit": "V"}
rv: {"value": 42, "unit": "V"}
